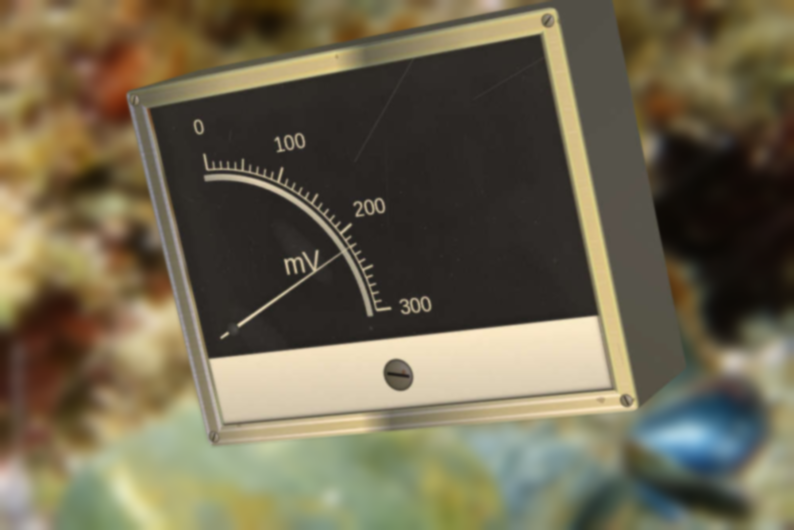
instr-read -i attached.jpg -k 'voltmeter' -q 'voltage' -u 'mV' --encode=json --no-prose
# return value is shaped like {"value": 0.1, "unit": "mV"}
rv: {"value": 220, "unit": "mV"}
